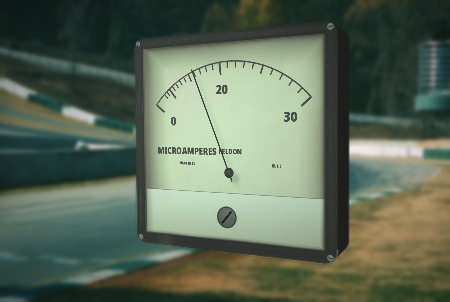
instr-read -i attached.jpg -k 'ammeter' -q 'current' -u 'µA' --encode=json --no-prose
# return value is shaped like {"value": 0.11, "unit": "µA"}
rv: {"value": 16, "unit": "µA"}
